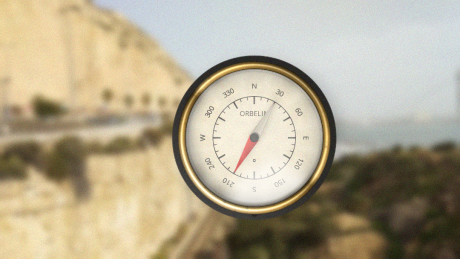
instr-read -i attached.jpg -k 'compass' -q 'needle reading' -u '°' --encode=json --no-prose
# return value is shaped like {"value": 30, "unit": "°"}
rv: {"value": 210, "unit": "°"}
